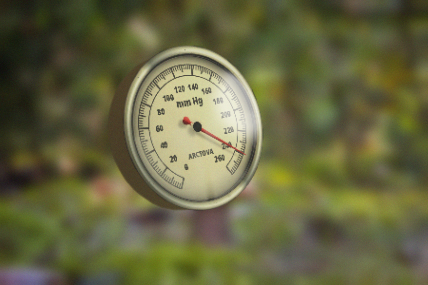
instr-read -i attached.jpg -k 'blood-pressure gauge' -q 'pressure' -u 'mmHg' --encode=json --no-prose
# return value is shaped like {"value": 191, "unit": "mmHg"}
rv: {"value": 240, "unit": "mmHg"}
